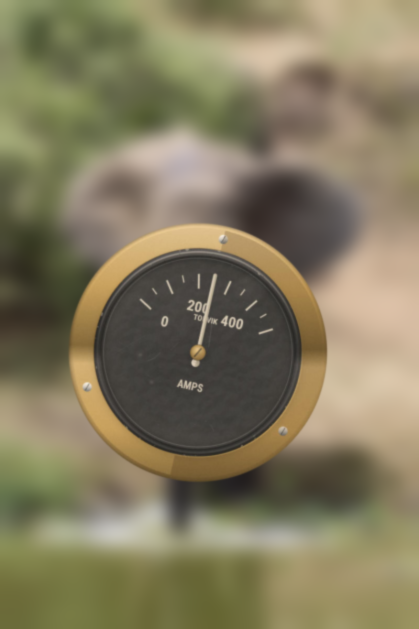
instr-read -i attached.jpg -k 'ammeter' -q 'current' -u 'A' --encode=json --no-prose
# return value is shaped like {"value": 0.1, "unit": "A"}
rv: {"value": 250, "unit": "A"}
